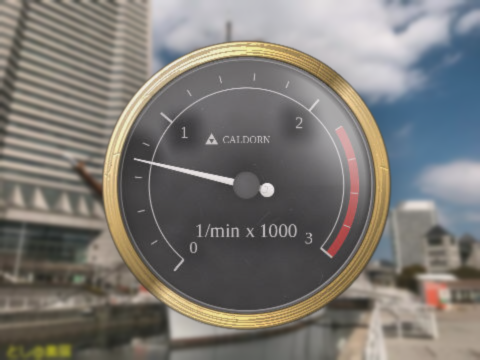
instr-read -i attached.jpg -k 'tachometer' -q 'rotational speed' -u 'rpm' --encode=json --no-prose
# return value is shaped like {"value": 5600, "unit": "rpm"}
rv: {"value": 700, "unit": "rpm"}
